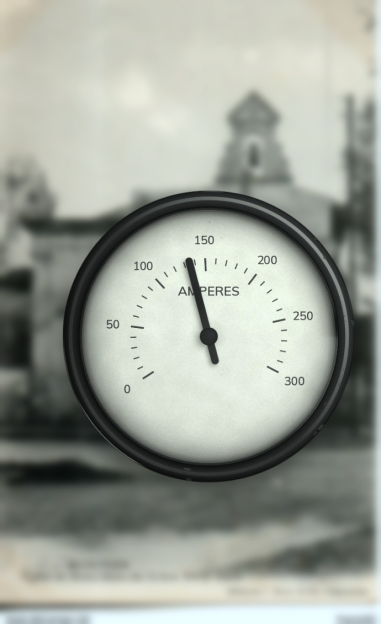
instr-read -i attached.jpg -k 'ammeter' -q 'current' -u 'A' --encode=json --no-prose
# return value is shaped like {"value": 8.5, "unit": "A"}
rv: {"value": 135, "unit": "A"}
